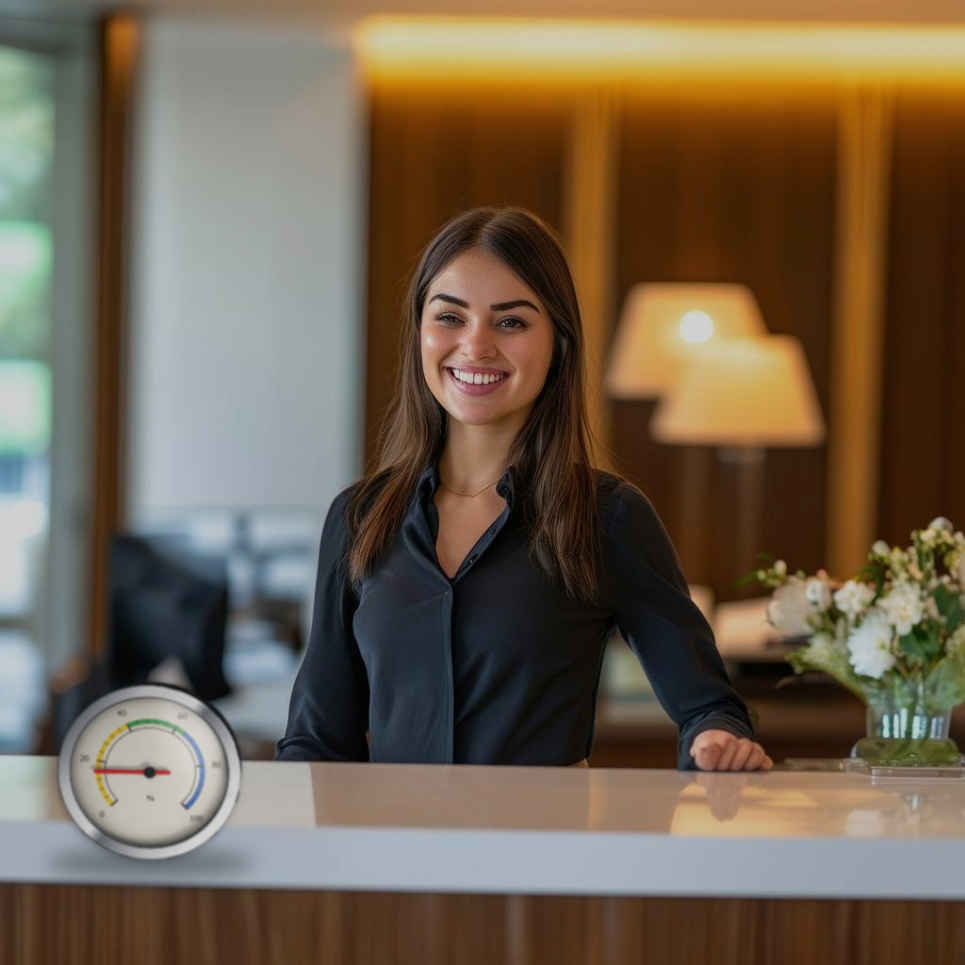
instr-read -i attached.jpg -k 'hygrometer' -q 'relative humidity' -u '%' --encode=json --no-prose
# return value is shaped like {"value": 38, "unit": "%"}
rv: {"value": 16, "unit": "%"}
